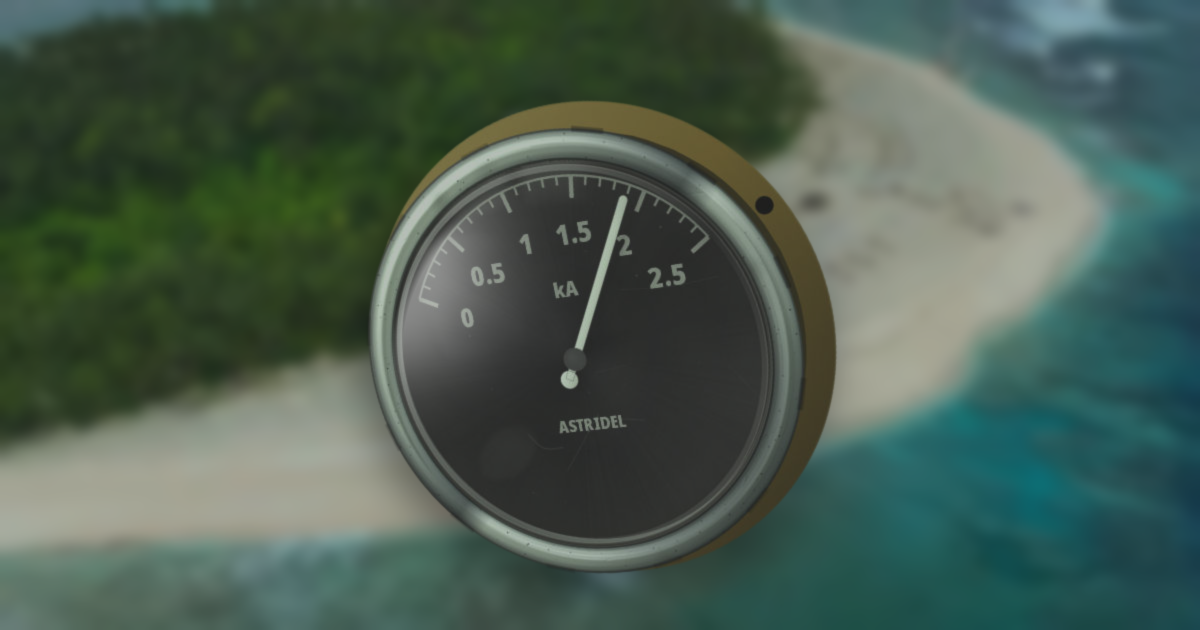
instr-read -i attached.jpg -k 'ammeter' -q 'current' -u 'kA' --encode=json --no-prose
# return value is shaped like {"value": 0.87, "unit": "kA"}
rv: {"value": 1.9, "unit": "kA"}
